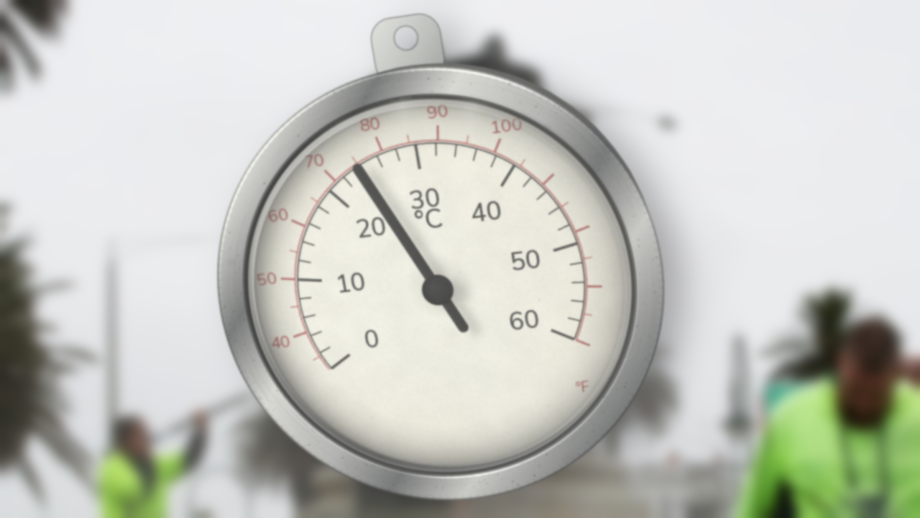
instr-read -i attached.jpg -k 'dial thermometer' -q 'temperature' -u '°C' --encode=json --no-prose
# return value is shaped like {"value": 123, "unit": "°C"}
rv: {"value": 24, "unit": "°C"}
